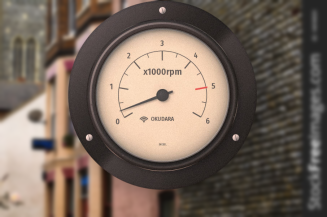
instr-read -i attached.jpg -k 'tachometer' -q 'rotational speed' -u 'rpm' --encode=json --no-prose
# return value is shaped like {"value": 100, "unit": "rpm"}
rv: {"value": 250, "unit": "rpm"}
